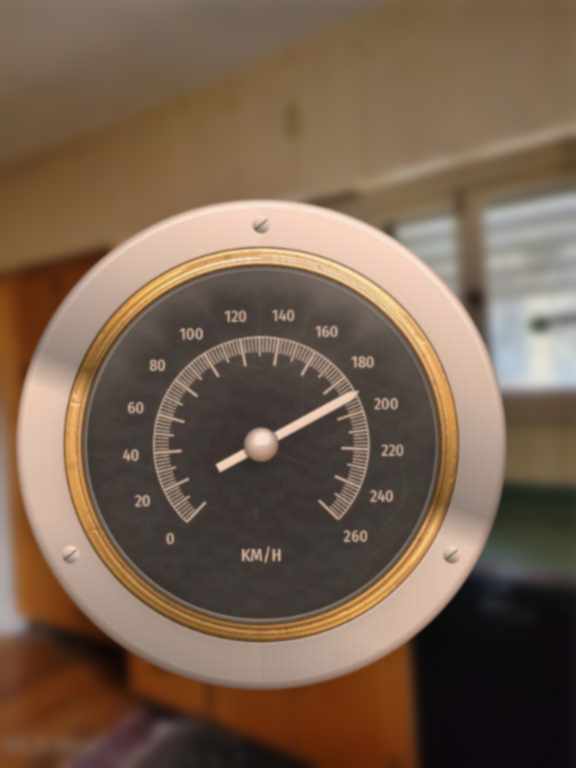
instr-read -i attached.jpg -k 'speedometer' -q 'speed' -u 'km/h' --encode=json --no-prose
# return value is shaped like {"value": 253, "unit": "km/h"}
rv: {"value": 190, "unit": "km/h"}
